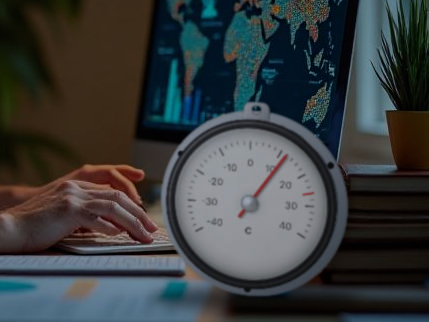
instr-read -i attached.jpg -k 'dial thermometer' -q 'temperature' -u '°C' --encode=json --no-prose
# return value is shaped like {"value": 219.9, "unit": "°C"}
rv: {"value": 12, "unit": "°C"}
